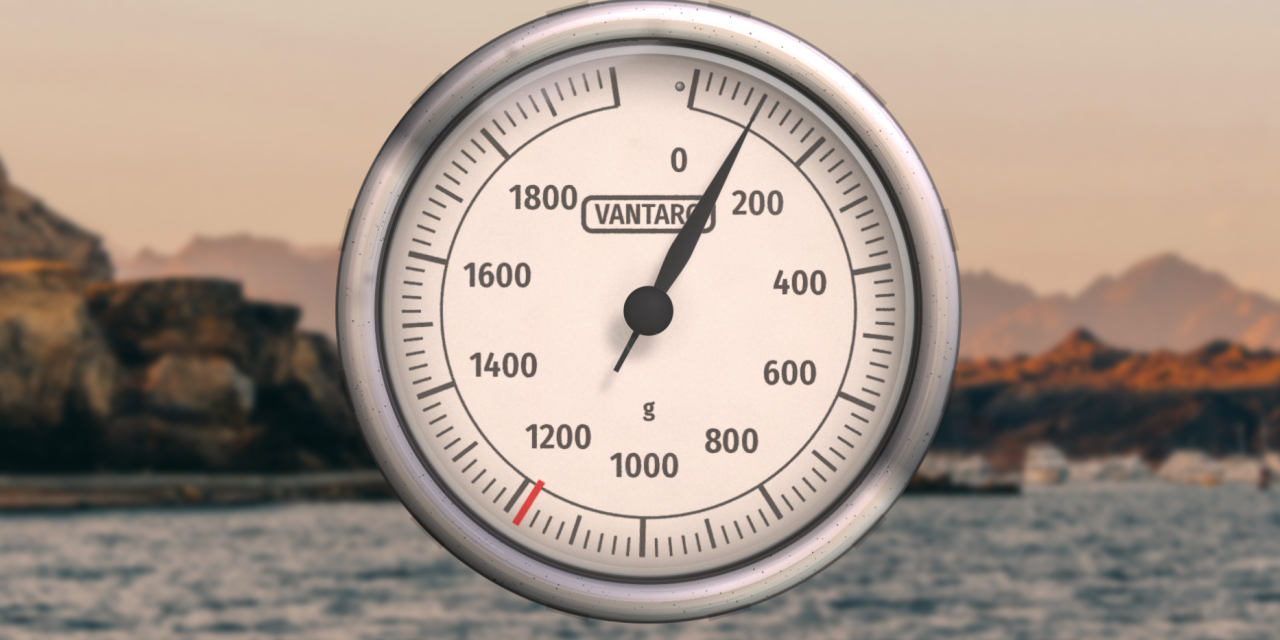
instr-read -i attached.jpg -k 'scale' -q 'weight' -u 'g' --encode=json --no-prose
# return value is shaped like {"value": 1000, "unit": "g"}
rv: {"value": 100, "unit": "g"}
